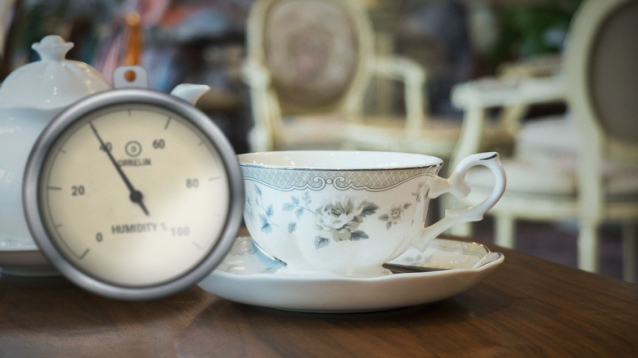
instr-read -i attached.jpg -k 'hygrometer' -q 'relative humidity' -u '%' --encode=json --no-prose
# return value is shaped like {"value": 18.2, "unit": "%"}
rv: {"value": 40, "unit": "%"}
